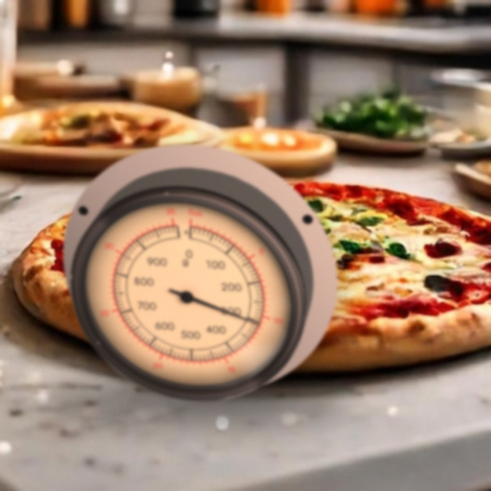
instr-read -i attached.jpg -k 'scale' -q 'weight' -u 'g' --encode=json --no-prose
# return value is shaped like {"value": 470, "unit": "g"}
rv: {"value": 300, "unit": "g"}
